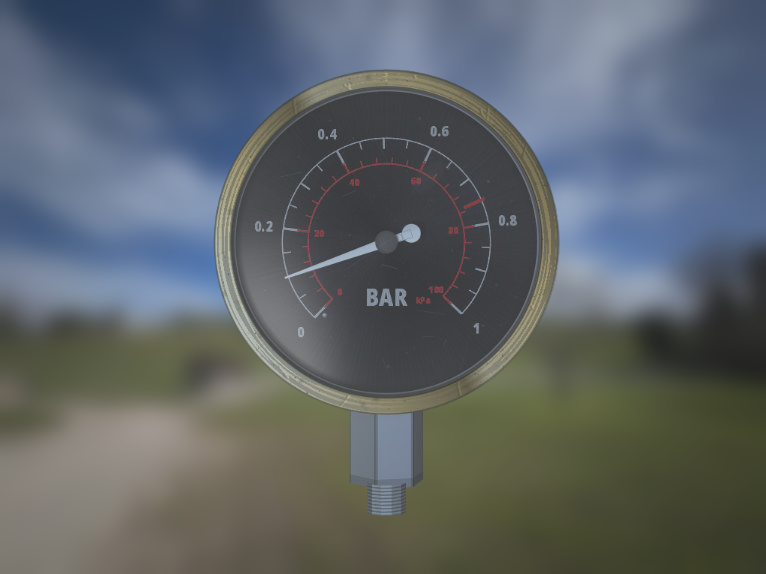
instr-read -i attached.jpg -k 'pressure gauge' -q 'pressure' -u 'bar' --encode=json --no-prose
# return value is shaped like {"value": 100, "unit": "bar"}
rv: {"value": 0.1, "unit": "bar"}
